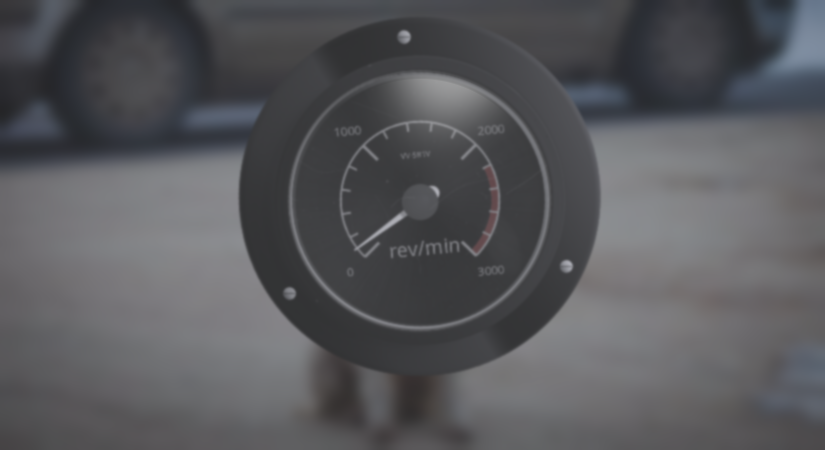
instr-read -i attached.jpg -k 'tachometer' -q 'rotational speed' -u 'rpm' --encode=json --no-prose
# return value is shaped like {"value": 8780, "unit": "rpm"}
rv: {"value": 100, "unit": "rpm"}
